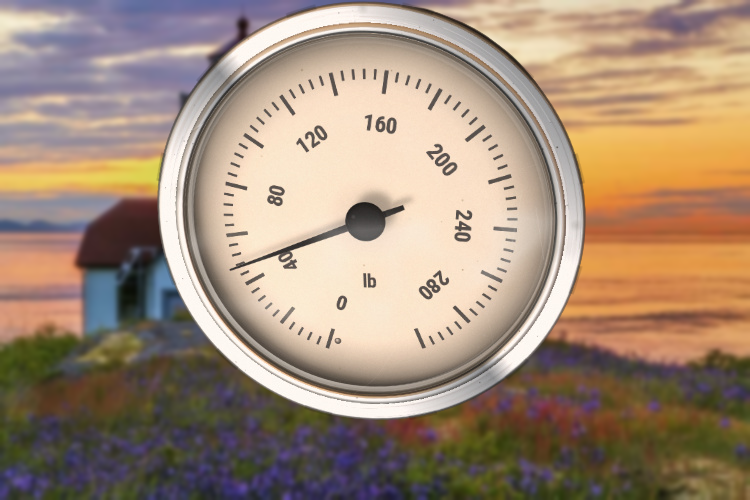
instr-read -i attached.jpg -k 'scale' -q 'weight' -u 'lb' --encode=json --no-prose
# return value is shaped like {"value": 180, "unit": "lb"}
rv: {"value": 48, "unit": "lb"}
